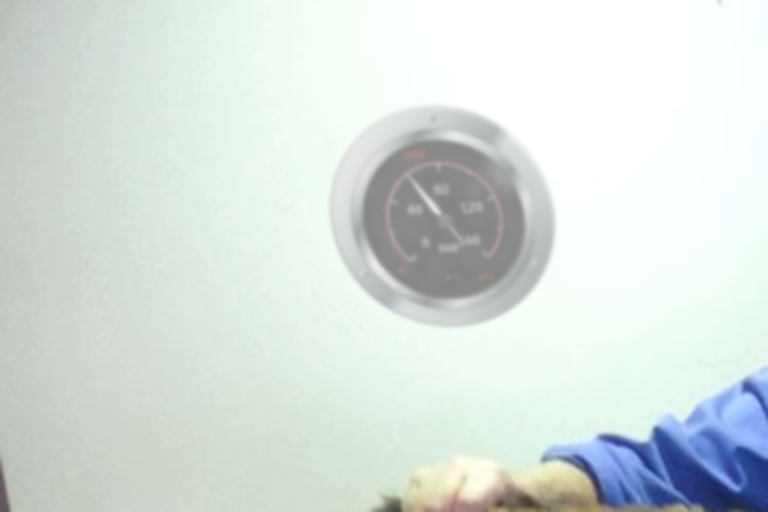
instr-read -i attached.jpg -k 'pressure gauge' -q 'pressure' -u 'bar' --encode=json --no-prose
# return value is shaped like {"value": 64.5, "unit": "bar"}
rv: {"value": 60, "unit": "bar"}
